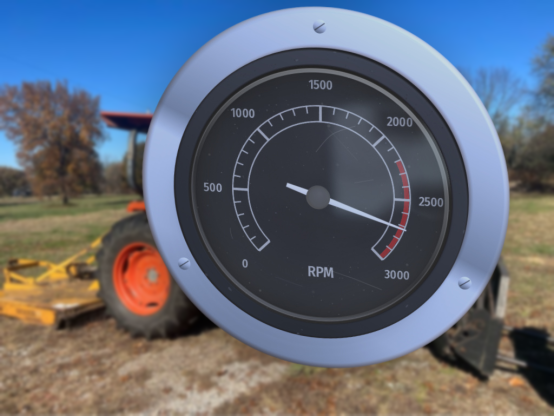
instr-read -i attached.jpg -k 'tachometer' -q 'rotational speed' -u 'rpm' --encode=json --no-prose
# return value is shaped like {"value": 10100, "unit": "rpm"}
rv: {"value": 2700, "unit": "rpm"}
